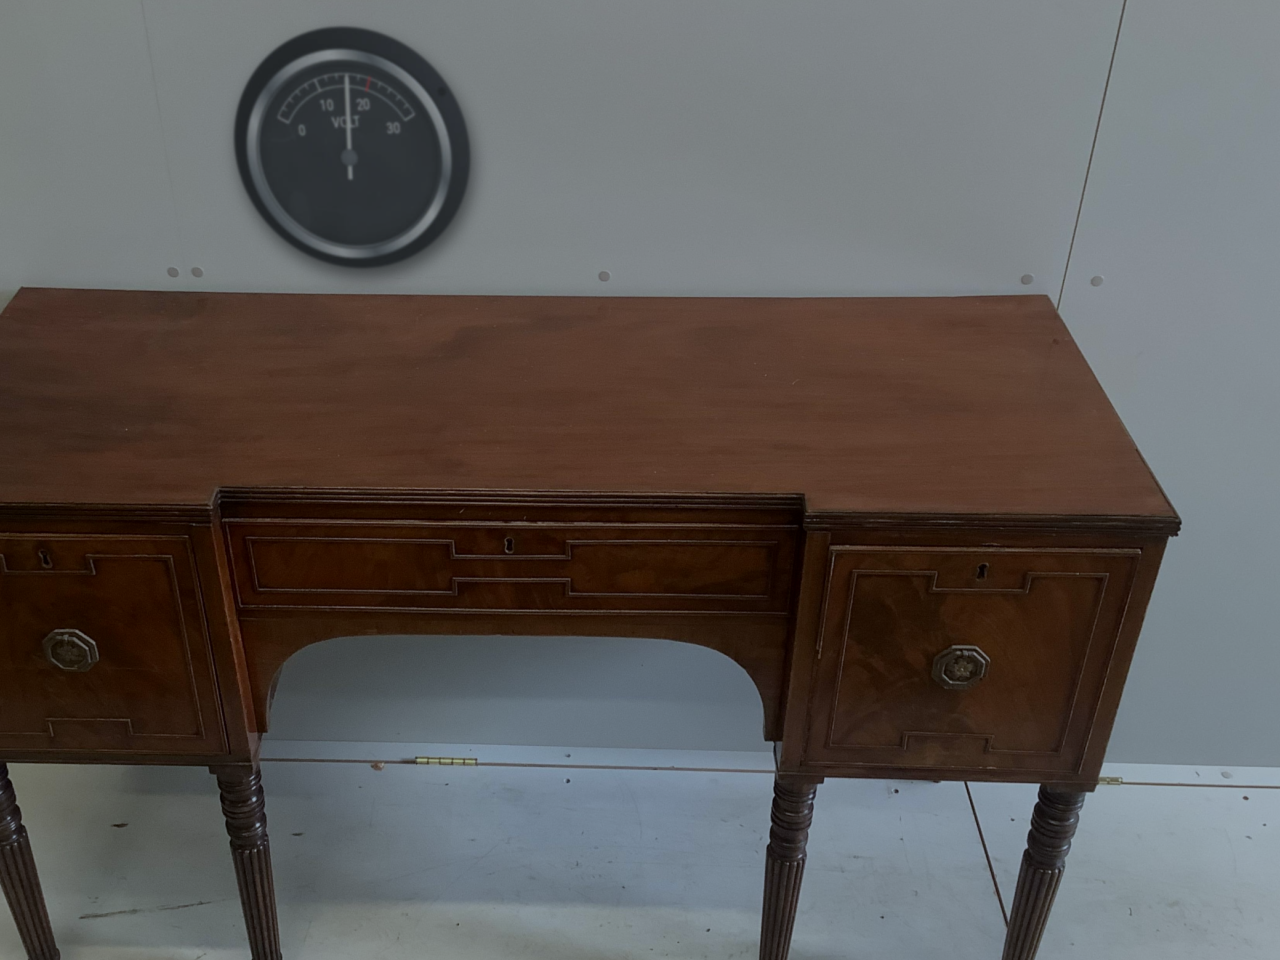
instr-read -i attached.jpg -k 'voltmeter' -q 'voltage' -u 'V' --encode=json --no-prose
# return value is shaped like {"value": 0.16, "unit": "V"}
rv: {"value": 16, "unit": "V"}
